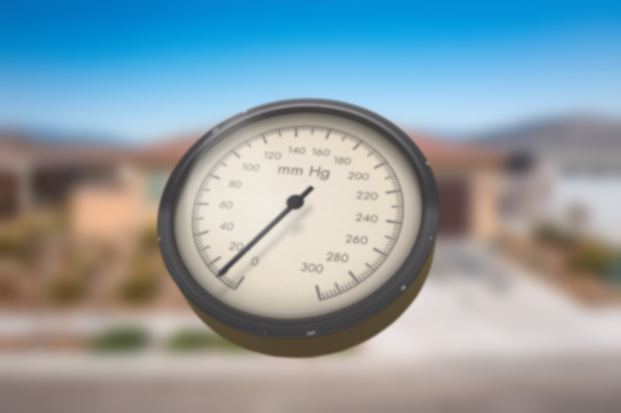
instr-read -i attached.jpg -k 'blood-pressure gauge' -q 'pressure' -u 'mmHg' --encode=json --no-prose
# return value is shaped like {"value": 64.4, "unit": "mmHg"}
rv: {"value": 10, "unit": "mmHg"}
